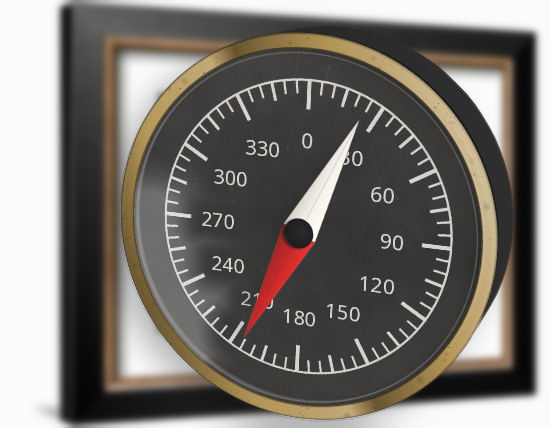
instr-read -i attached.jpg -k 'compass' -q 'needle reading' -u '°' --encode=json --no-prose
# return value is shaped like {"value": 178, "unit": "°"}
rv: {"value": 205, "unit": "°"}
